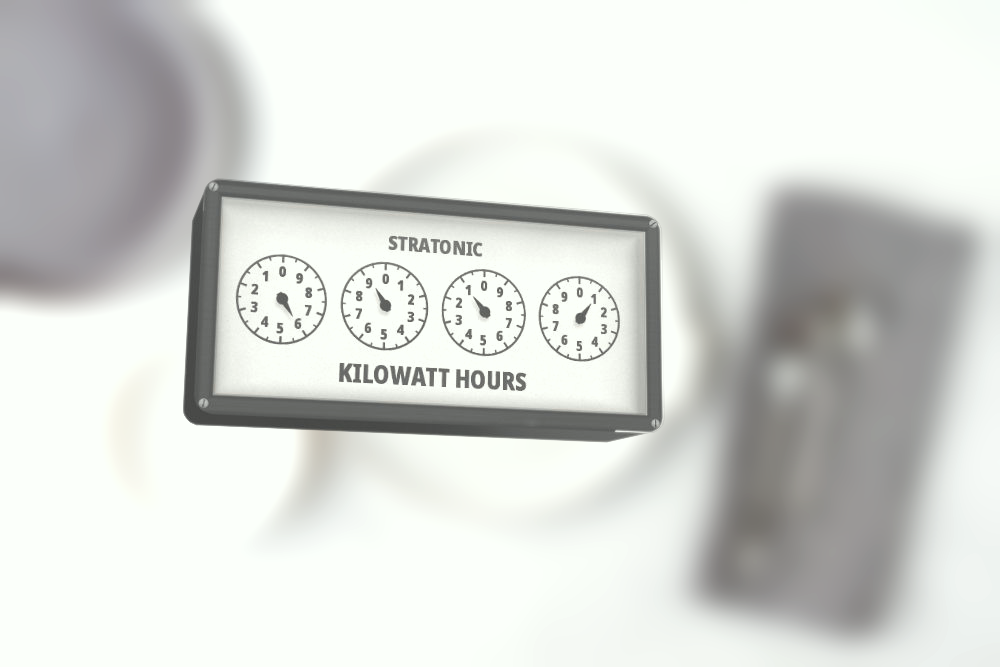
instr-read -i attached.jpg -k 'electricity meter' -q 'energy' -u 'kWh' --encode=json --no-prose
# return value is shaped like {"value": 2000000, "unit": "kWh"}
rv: {"value": 5911, "unit": "kWh"}
